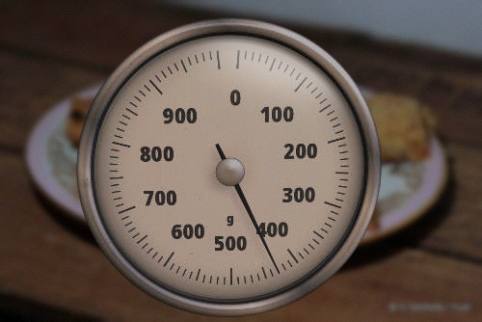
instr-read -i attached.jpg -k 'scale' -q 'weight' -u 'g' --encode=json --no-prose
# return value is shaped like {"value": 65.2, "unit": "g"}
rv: {"value": 430, "unit": "g"}
